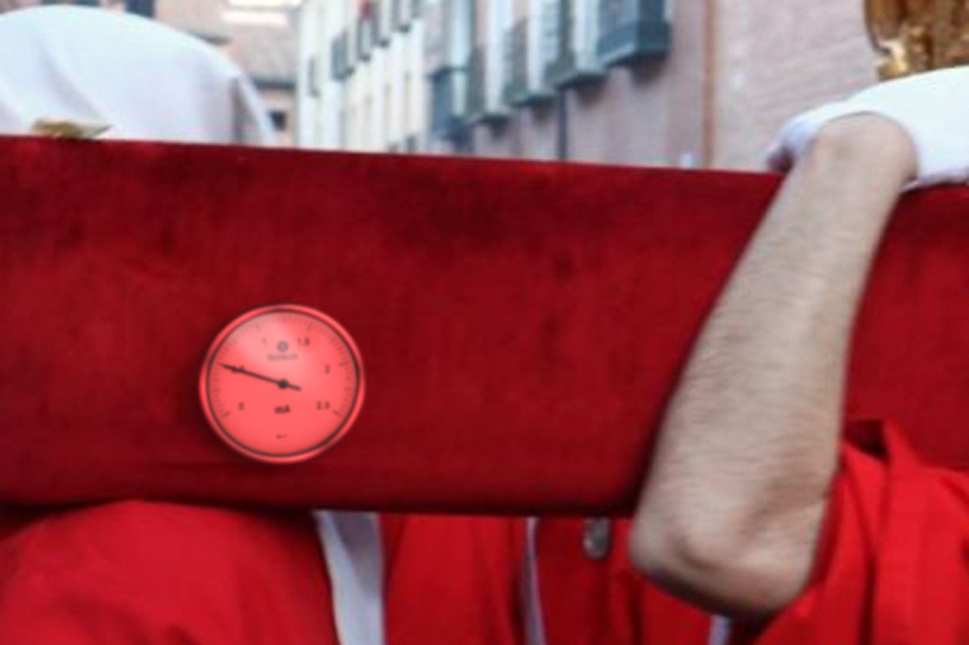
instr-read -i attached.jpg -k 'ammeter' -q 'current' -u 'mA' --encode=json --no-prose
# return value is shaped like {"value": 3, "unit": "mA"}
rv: {"value": 0.5, "unit": "mA"}
